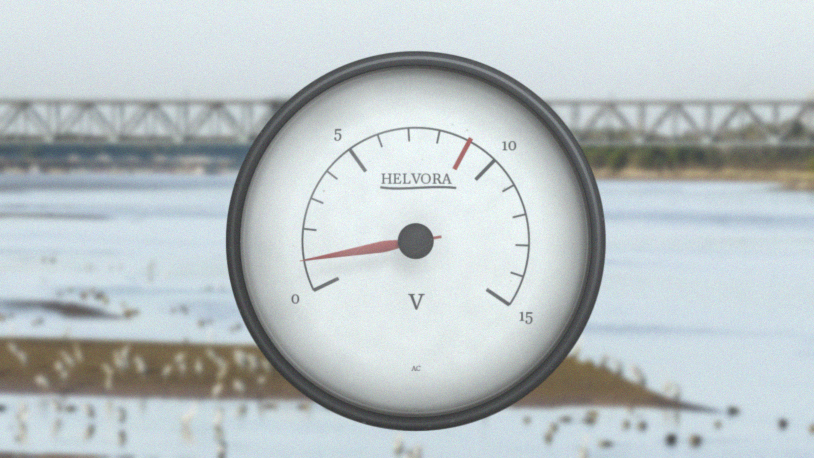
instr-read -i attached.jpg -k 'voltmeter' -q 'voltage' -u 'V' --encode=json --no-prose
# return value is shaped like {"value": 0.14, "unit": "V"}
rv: {"value": 1, "unit": "V"}
